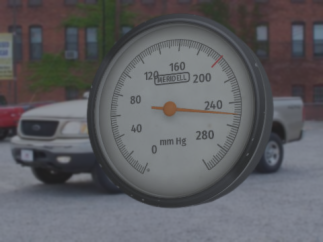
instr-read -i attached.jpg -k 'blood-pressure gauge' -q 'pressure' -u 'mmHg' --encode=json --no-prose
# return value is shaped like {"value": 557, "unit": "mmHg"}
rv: {"value": 250, "unit": "mmHg"}
